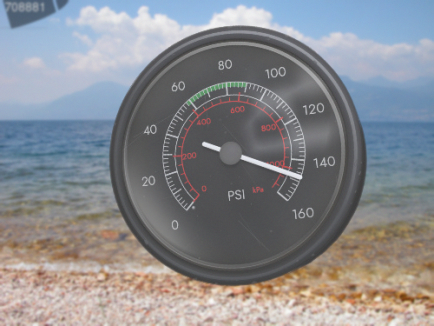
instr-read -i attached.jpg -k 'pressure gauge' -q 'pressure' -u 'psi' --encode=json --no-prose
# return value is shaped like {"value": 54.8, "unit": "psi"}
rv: {"value": 148, "unit": "psi"}
